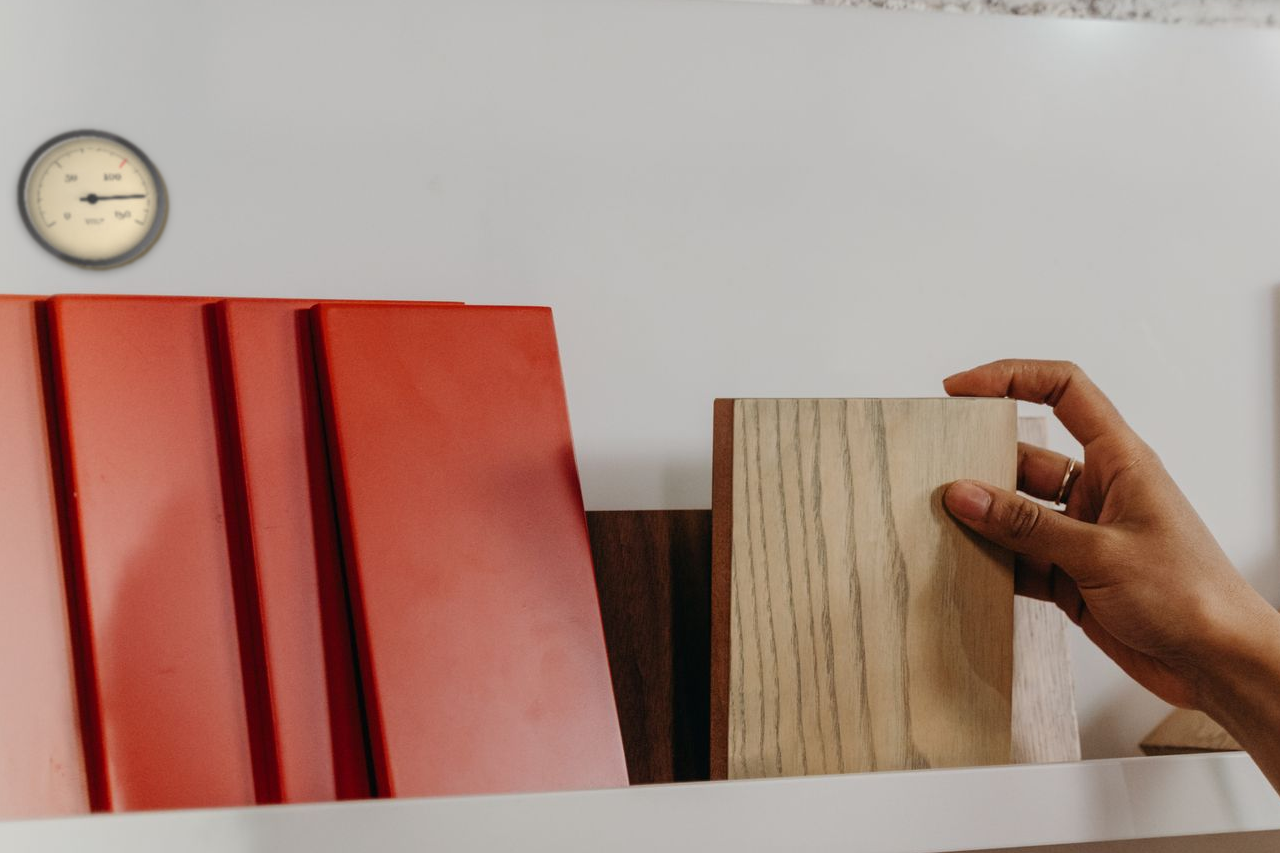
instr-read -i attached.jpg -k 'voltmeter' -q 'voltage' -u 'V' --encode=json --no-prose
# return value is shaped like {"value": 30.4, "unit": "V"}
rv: {"value": 130, "unit": "V"}
